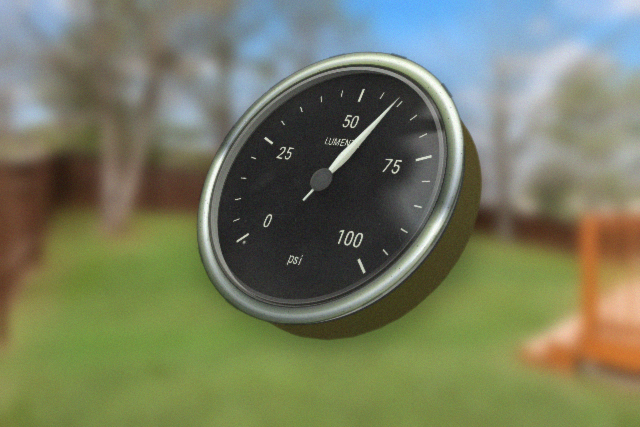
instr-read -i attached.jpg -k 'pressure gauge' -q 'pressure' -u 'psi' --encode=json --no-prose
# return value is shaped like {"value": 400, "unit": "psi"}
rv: {"value": 60, "unit": "psi"}
